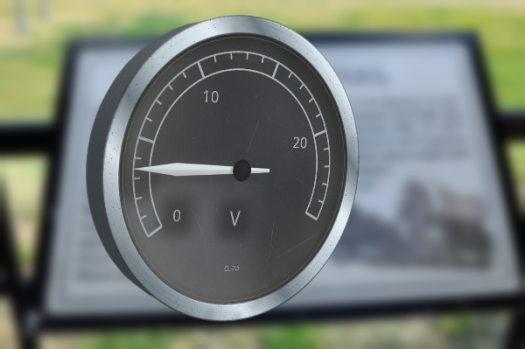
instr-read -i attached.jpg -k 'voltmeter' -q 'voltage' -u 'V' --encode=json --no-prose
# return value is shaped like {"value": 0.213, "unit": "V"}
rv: {"value": 3.5, "unit": "V"}
